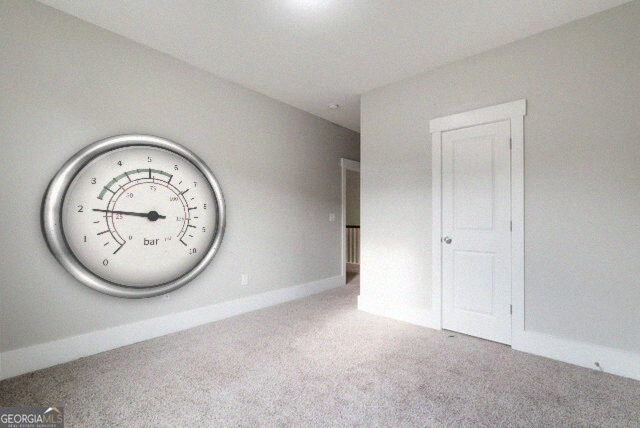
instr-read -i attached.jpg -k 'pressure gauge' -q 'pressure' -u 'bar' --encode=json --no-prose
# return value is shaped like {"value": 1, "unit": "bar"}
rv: {"value": 2, "unit": "bar"}
